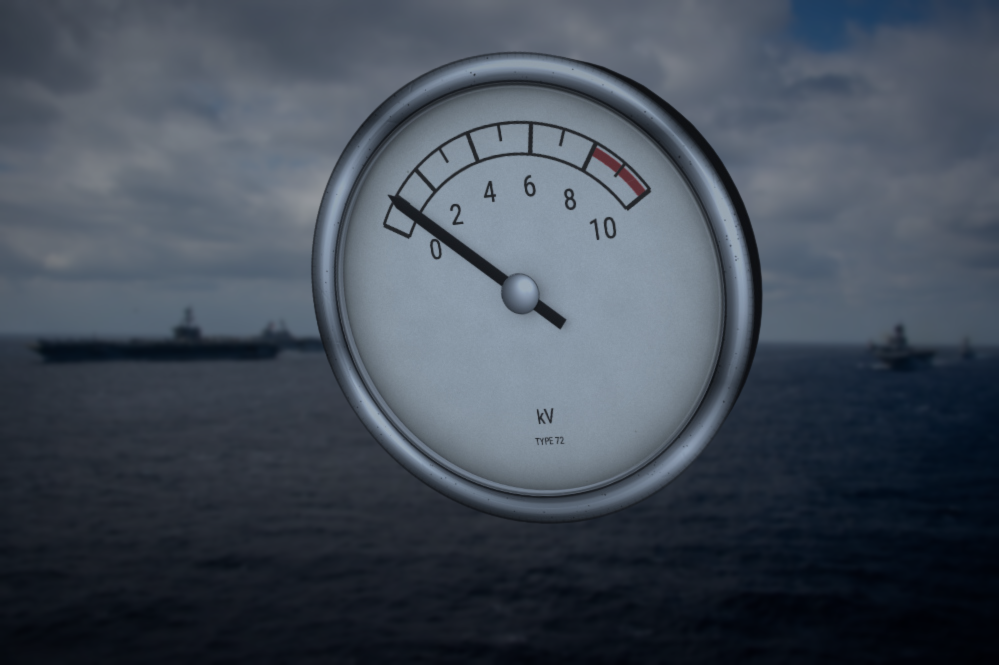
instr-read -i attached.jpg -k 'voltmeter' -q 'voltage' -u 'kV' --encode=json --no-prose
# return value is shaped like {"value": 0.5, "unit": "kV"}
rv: {"value": 1, "unit": "kV"}
